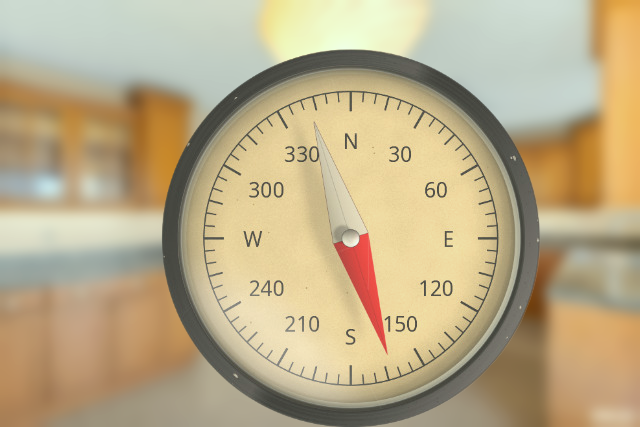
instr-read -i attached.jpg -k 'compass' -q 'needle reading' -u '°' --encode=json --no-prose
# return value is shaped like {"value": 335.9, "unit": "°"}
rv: {"value": 162.5, "unit": "°"}
